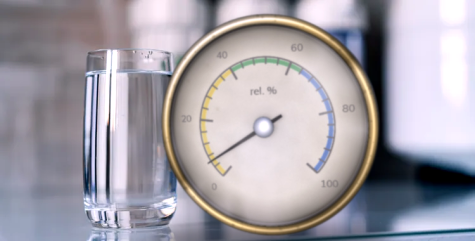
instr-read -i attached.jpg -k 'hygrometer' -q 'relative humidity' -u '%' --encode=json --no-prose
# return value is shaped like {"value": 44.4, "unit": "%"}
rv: {"value": 6, "unit": "%"}
